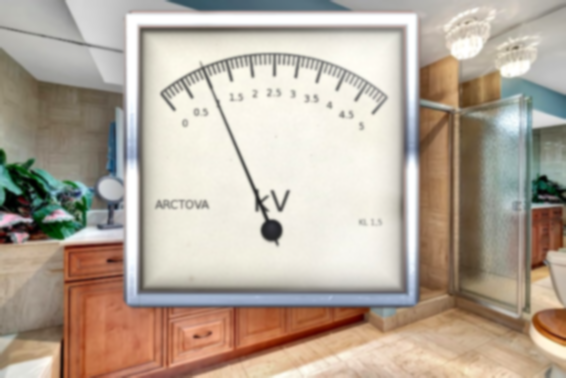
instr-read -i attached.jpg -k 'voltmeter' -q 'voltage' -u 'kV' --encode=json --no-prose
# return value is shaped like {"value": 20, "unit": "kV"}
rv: {"value": 1, "unit": "kV"}
